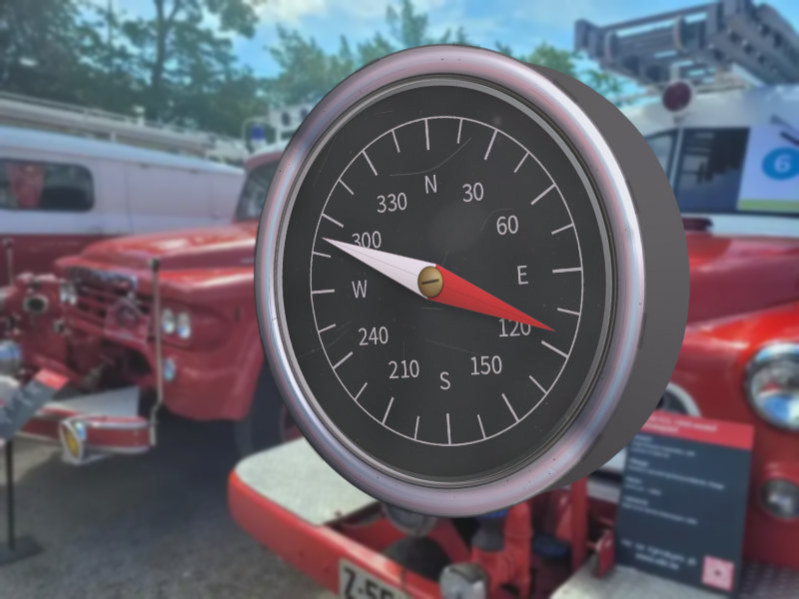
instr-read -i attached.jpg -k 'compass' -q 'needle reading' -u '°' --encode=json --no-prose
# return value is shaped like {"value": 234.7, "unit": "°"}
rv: {"value": 112.5, "unit": "°"}
